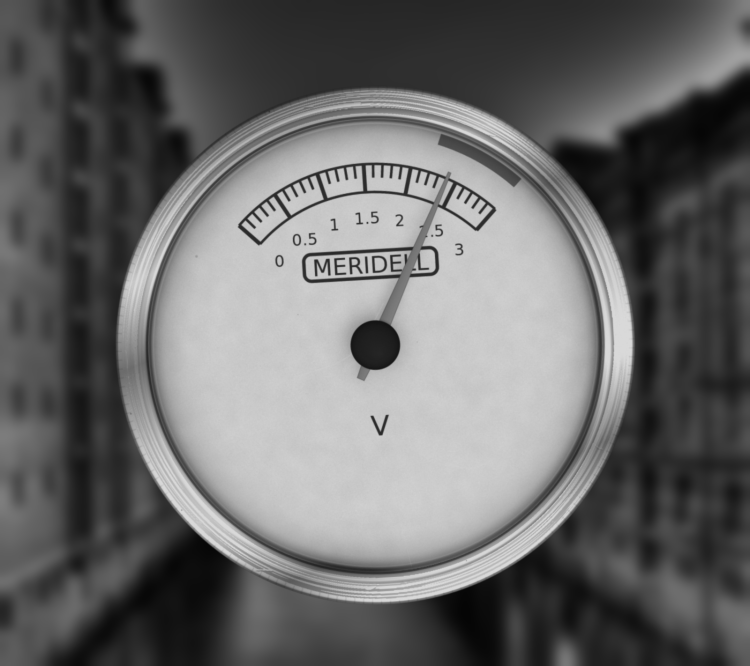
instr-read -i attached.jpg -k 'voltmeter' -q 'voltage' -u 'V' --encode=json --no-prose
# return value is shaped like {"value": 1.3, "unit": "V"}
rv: {"value": 2.4, "unit": "V"}
